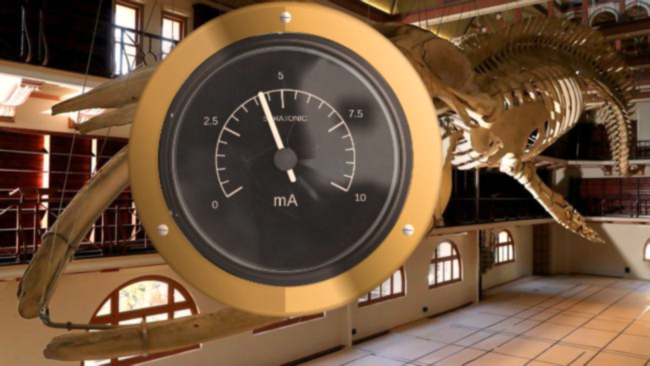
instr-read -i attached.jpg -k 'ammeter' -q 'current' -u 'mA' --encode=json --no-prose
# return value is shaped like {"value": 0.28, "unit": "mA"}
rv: {"value": 4.25, "unit": "mA"}
